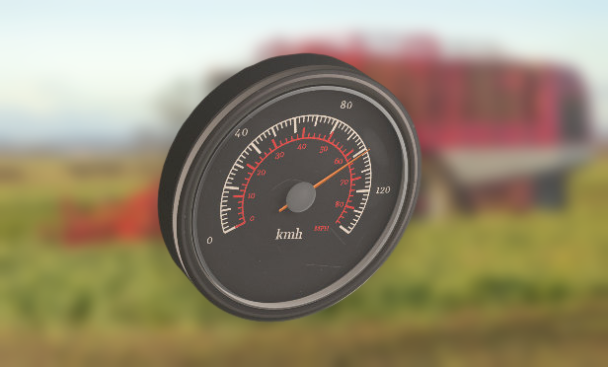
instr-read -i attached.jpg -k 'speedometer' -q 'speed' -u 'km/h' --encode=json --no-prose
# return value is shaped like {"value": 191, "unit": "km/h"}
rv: {"value": 100, "unit": "km/h"}
